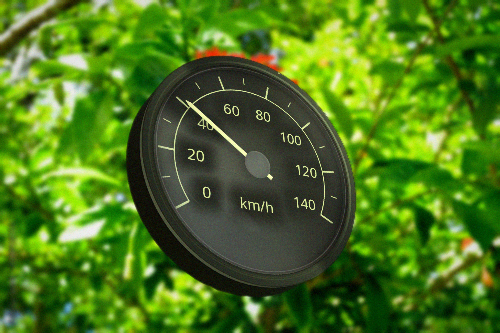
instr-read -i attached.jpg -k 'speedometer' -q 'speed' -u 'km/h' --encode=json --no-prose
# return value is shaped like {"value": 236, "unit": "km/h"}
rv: {"value": 40, "unit": "km/h"}
